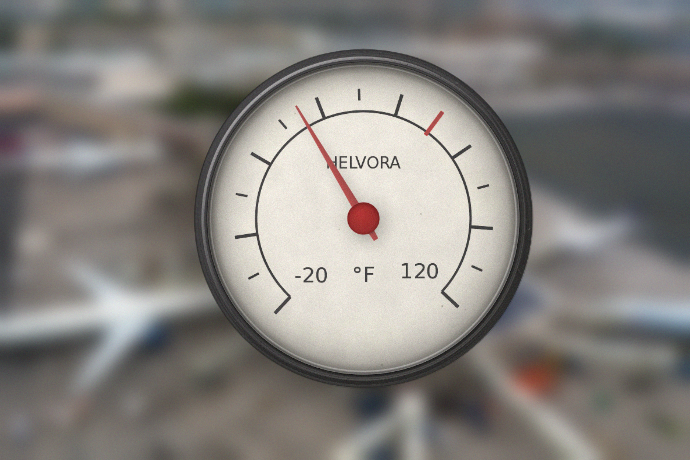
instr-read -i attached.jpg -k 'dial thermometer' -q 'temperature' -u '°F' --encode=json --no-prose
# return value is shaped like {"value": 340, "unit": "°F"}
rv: {"value": 35, "unit": "°F"}
